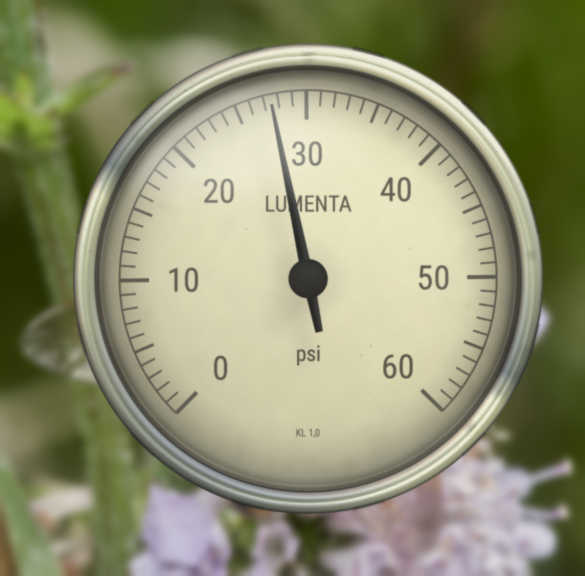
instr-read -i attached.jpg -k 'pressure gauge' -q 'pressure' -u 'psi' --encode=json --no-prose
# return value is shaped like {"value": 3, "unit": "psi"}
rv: {"value": 27.5, "unit": "psi"}
